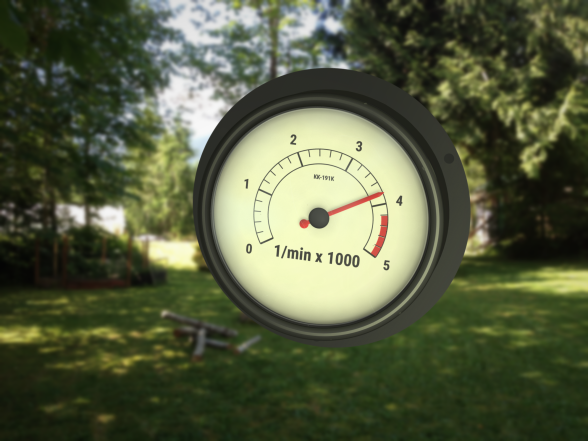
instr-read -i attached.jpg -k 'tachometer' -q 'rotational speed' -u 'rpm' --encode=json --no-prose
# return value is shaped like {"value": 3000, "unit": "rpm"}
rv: {"value": 3800, "unit": "rpm"}
